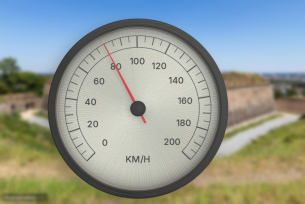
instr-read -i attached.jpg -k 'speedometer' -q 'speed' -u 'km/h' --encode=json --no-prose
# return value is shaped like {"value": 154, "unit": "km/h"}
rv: {"value": 80, "unit": "km/h"}
